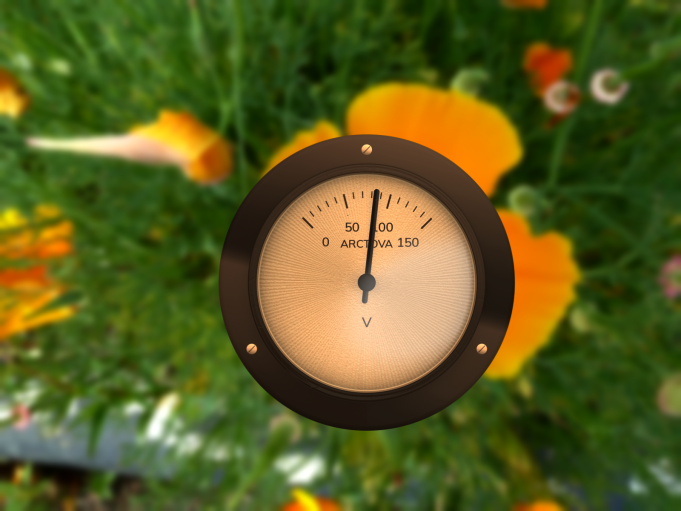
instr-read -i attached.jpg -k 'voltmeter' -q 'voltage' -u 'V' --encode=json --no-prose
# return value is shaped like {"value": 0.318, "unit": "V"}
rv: {"value": 85, "unit": "V"}
